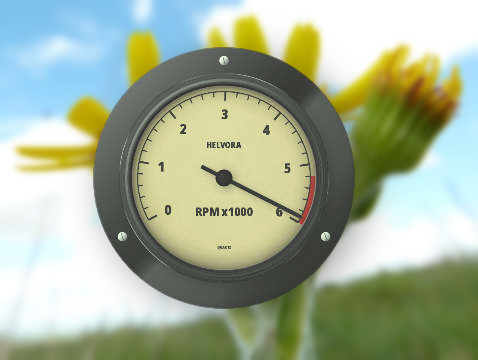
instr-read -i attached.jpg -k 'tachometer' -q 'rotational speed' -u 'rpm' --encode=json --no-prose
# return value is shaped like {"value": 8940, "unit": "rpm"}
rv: {"value": 5900, "unit": "rpm"}
